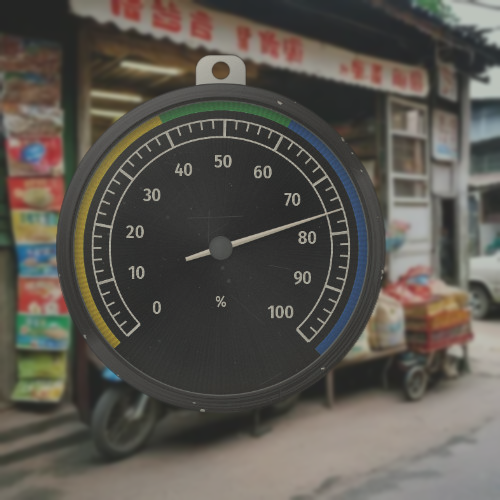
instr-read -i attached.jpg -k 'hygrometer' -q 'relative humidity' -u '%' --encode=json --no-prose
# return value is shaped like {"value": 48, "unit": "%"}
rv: {"value": 76, "unit": "%"}
